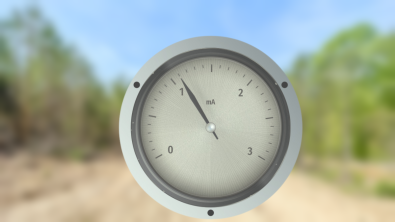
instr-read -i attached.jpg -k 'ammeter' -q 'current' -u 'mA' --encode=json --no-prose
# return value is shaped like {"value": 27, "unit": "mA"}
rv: {"value": 1.1, "unit": "mA"}
